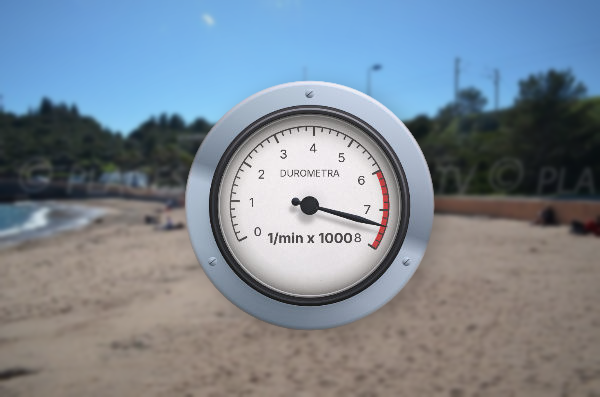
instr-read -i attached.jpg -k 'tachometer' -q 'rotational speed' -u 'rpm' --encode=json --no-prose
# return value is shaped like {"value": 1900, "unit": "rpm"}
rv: {"value": 7400, "unit": "rpm"}
